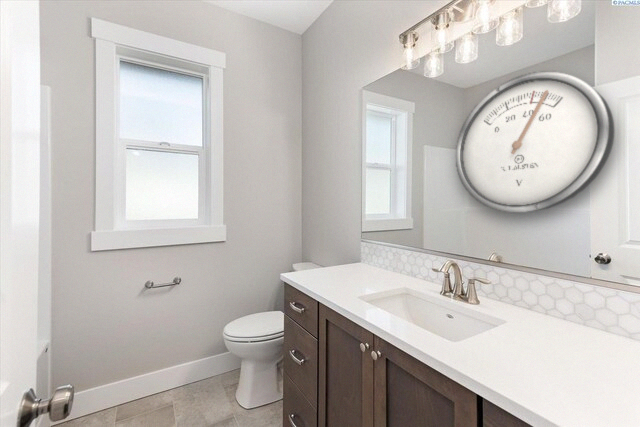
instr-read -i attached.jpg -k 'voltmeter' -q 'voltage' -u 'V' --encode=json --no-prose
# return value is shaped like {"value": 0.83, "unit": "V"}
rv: {"value": 50, "unit": "V"}
